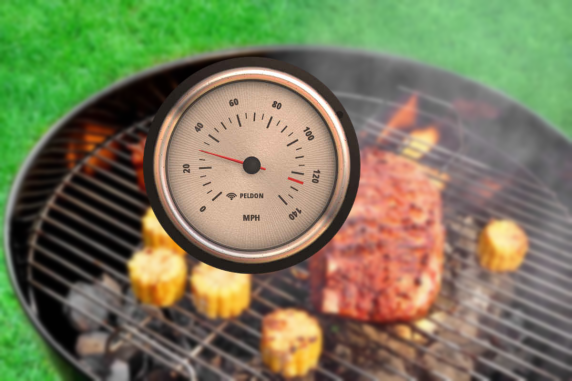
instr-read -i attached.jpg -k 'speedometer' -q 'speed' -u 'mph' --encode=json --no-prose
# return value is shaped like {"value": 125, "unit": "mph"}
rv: {"value": 30, "unit": "mph"}
